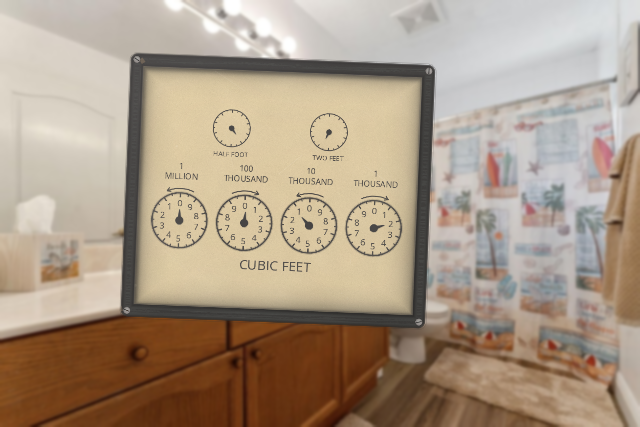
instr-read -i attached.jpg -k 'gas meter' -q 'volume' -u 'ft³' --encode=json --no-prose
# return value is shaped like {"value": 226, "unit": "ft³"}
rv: {"value": 1200, "unit": "ft³"}
